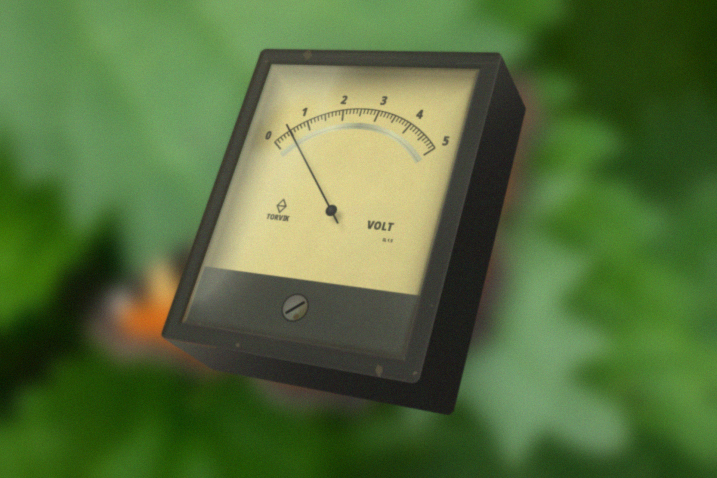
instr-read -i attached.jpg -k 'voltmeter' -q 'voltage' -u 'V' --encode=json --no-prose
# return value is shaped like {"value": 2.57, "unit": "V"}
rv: {"value": 0.5, "unit": "V"}
